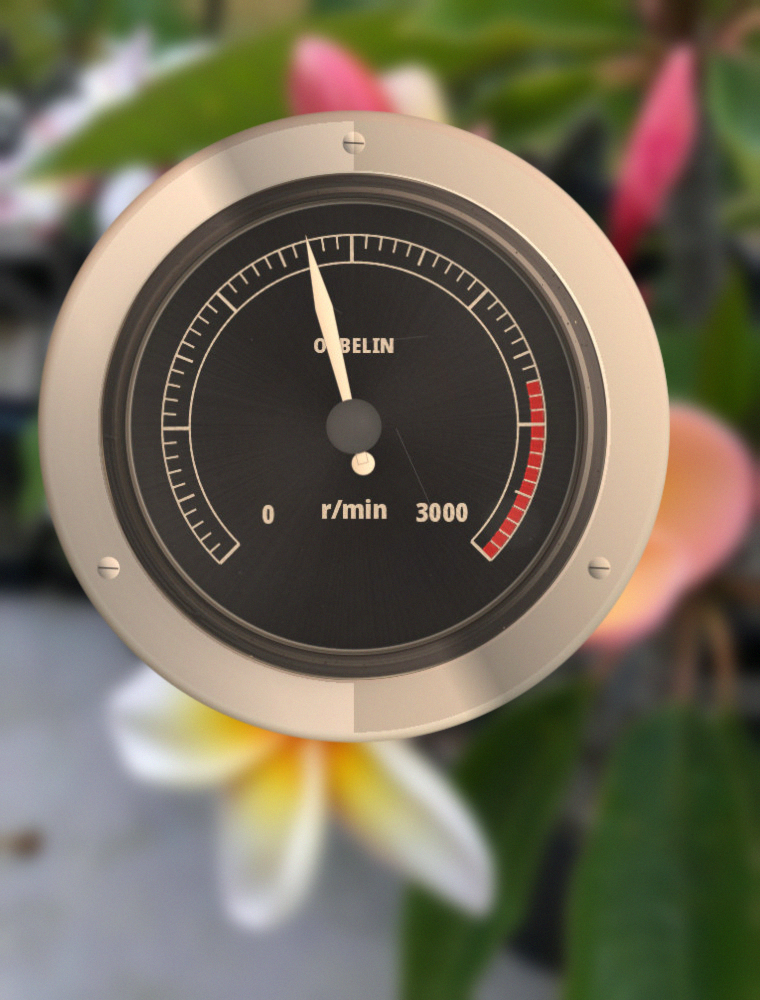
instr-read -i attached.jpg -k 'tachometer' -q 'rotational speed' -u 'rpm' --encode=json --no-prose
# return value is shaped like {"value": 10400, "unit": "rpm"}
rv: {"value": 1350, "unit": "rpm"}
